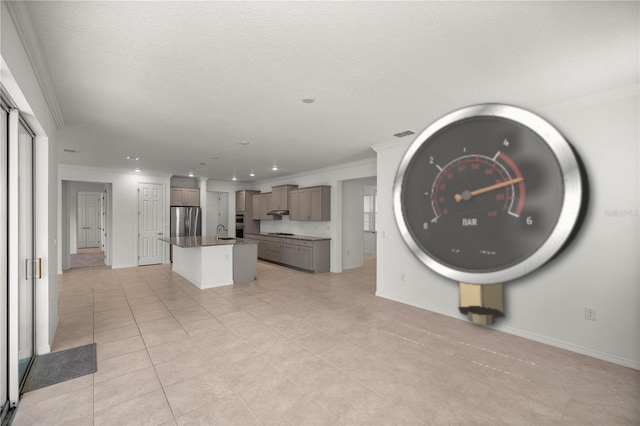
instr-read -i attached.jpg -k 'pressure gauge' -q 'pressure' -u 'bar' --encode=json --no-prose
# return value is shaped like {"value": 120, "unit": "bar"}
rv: {"value": 5, "unit": "bar"}
